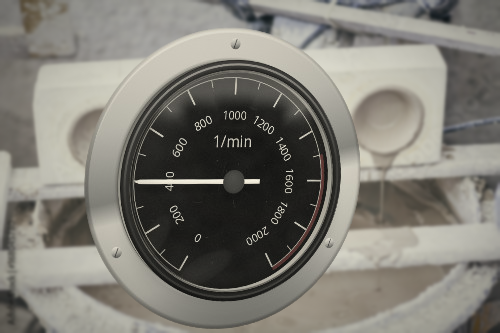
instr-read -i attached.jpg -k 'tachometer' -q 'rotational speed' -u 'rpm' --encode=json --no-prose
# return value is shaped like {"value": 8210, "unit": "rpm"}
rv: {"value": 400, "unit": "rpm"}
